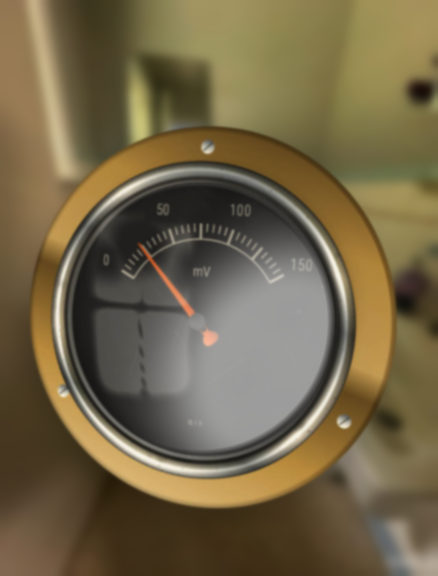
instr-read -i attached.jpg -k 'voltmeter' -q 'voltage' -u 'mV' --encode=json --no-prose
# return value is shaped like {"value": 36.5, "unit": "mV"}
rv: {"value": 25, "unit": "mV"}
